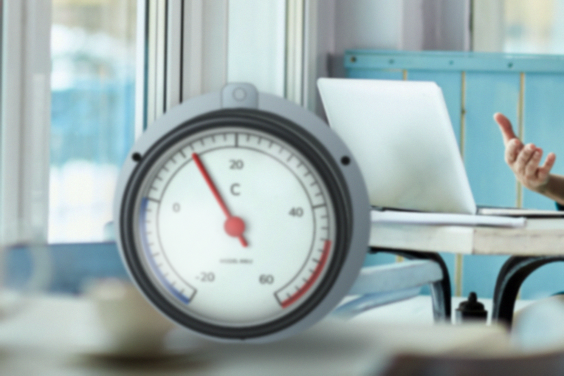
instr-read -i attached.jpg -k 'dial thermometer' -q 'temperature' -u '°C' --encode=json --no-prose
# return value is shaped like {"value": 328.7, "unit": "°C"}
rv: {"value": 12, "unit": "°C"}
